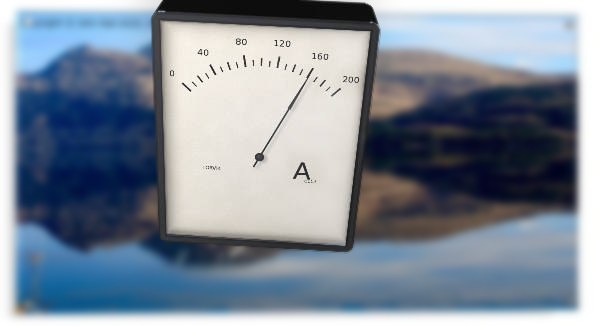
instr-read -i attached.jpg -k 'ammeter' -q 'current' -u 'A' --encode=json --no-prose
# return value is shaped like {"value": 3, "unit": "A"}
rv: {"value": 160, "unit": "A"}
